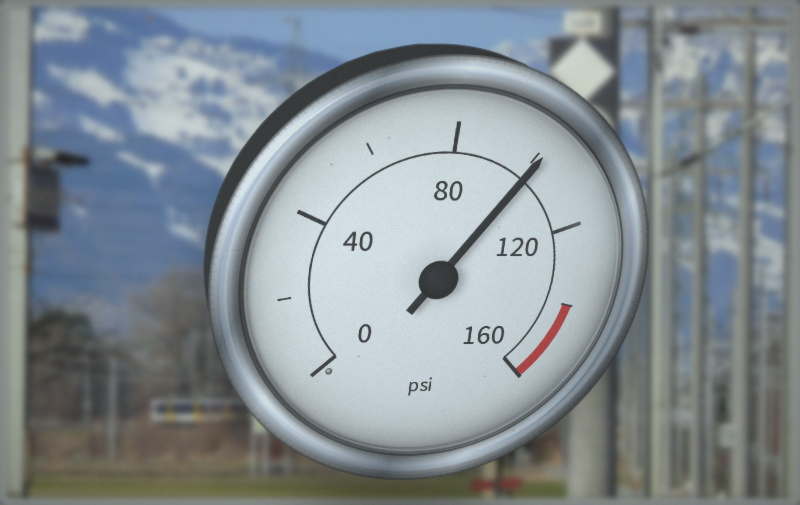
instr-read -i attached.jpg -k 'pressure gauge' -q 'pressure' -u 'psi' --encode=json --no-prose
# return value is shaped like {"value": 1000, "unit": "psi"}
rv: {"value": 100, "unit": "psi"}
